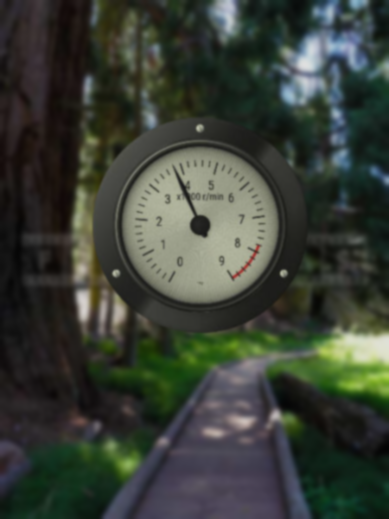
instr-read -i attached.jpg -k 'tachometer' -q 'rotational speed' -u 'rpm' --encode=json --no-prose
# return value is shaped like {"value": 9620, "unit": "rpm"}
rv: {"value": 3800, "unit": "rpm"}
